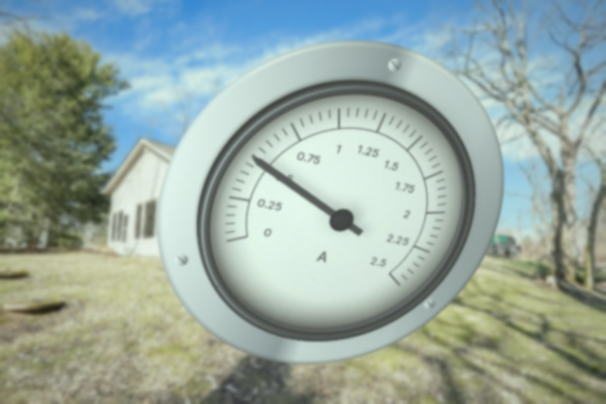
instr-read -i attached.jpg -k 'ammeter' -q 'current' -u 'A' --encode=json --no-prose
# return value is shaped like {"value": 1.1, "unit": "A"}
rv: {"value": 0.5, "unit": "A"}
